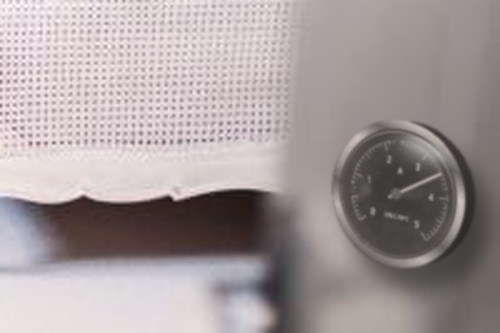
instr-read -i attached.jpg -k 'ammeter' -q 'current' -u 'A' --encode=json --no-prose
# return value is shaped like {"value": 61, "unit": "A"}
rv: {"value": 3.5, "unit": "A"}
